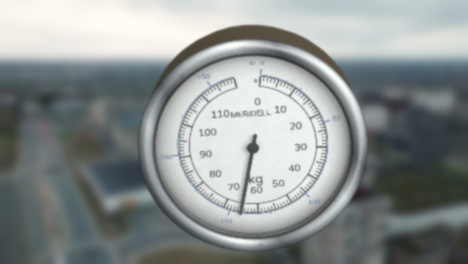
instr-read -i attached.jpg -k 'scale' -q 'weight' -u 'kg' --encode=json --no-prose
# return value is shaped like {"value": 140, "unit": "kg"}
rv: {"value": 65, "unit": "kg"}
